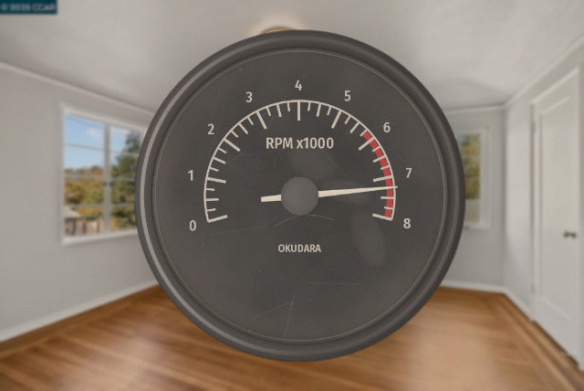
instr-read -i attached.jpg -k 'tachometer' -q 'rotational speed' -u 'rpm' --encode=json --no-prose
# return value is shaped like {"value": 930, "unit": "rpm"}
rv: {"value": 7250, "unit": "rpm"}
